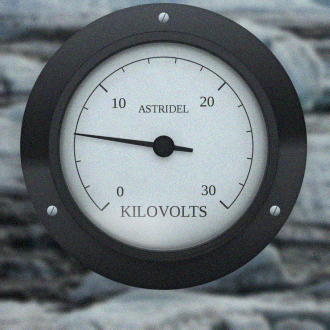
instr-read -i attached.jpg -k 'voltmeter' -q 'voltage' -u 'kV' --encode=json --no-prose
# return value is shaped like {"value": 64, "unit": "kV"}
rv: {"value": 6, "unit": "kV"}
